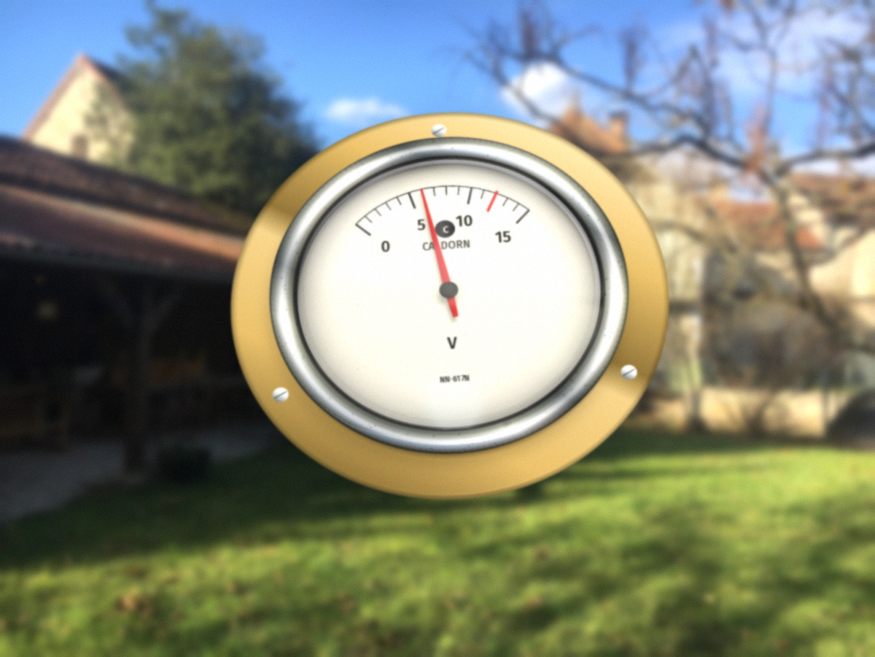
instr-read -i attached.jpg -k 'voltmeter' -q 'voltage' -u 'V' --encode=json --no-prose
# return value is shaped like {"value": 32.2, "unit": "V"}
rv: {"value": 6, "unit": "V"}
